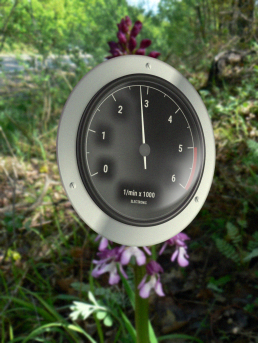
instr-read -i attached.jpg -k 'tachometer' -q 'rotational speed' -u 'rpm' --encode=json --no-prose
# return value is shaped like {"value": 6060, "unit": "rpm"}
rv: {"value": 2750, "unit": "rpm"}
